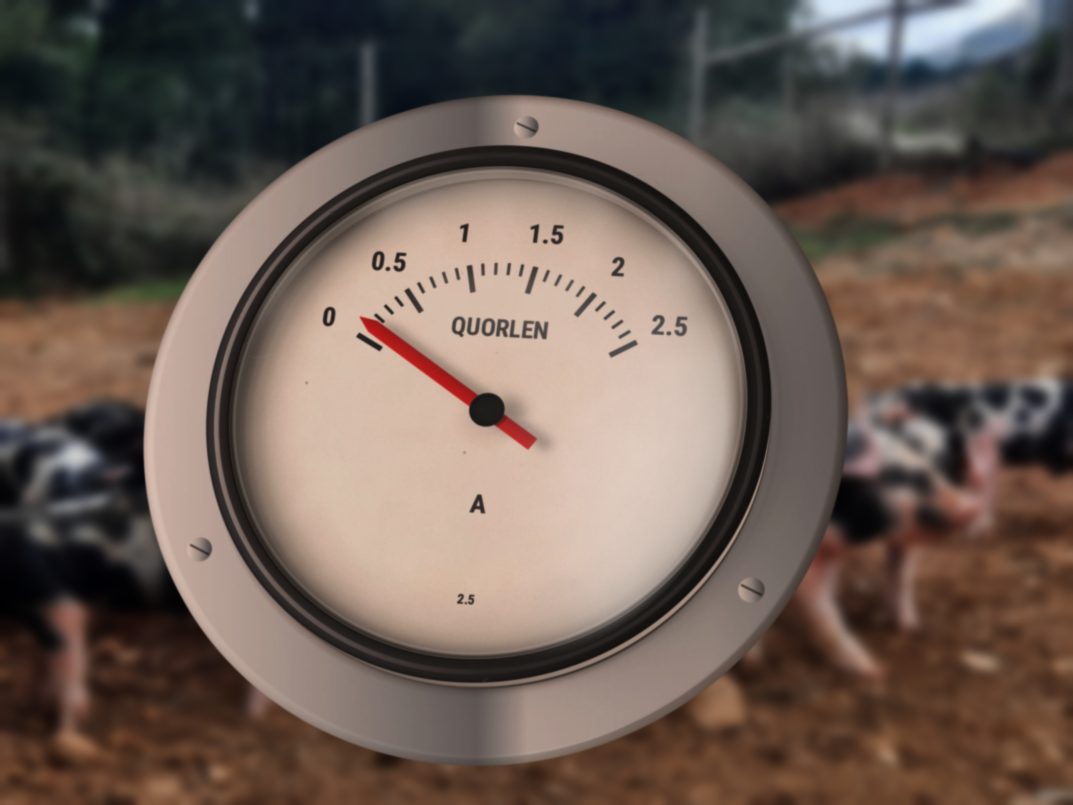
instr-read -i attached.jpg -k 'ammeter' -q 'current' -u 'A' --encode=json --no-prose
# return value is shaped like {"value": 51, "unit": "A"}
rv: {"value": 0.1, "unit": "A"}
